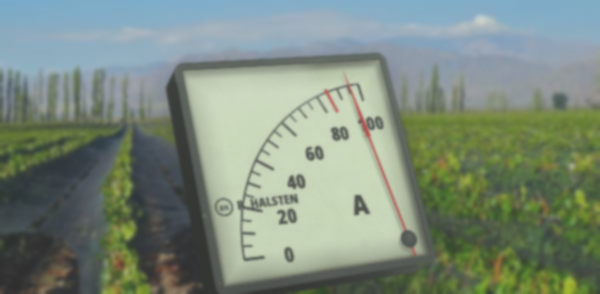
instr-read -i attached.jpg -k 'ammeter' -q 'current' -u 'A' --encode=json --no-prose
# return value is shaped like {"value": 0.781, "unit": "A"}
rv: {"value": 95, "unit": "A"}
